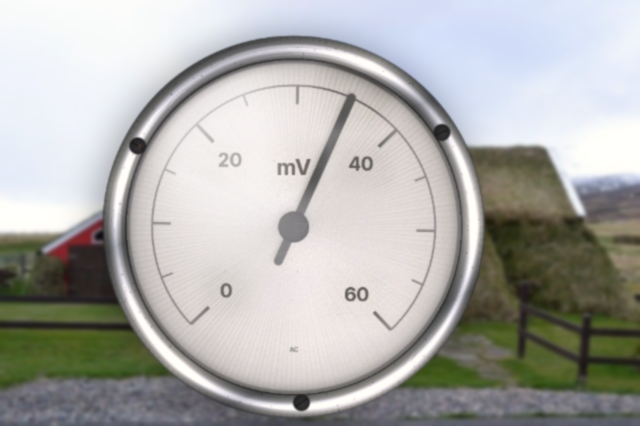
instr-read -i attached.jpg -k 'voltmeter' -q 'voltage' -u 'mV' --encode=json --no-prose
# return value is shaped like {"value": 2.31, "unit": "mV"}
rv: {"value": 35, "unit": "mV"}
